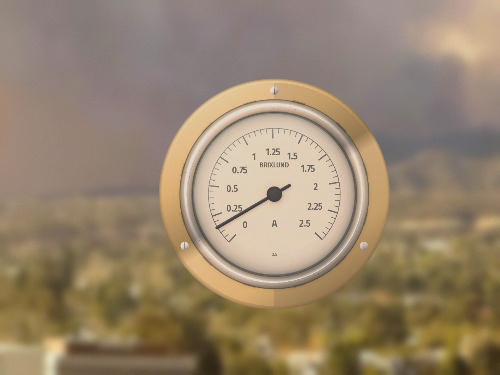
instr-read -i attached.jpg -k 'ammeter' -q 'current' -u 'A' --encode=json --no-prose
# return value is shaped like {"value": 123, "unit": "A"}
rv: {"value": 0.15, "unit": "A"}
